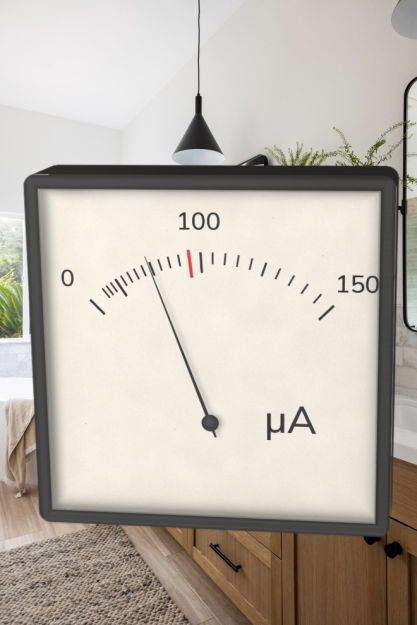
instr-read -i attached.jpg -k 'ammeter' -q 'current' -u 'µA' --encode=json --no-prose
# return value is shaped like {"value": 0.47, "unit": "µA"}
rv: {"value": 75, "unit": "µA"}
